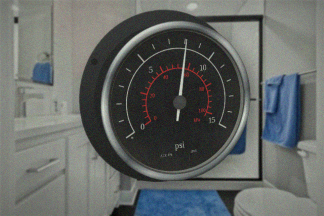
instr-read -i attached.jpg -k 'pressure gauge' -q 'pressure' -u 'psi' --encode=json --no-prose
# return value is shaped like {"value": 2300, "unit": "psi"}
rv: {"value": 8, "unit": "psi"}
